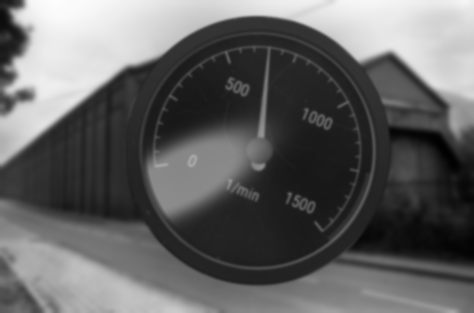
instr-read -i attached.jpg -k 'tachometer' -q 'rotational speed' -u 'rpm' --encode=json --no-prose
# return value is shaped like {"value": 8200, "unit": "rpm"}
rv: {"value": 650, "unit": "rpm"}
